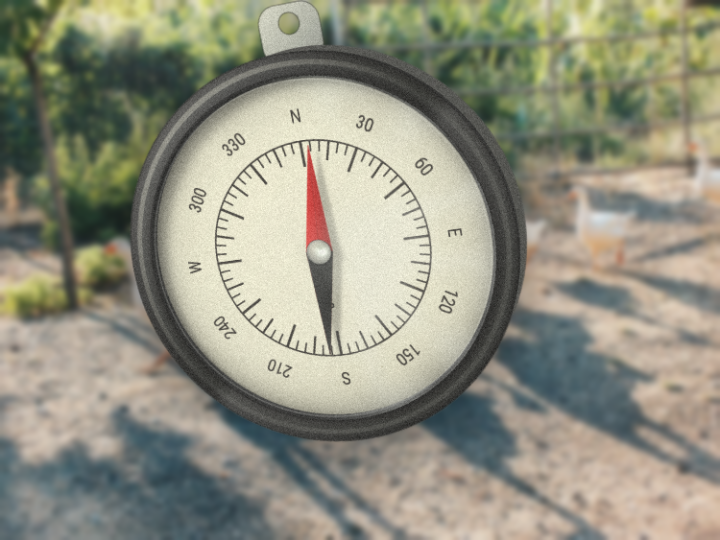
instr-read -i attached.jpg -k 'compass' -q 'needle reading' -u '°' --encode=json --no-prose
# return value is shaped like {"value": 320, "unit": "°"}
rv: {"value": 5, "unit": "°"}
